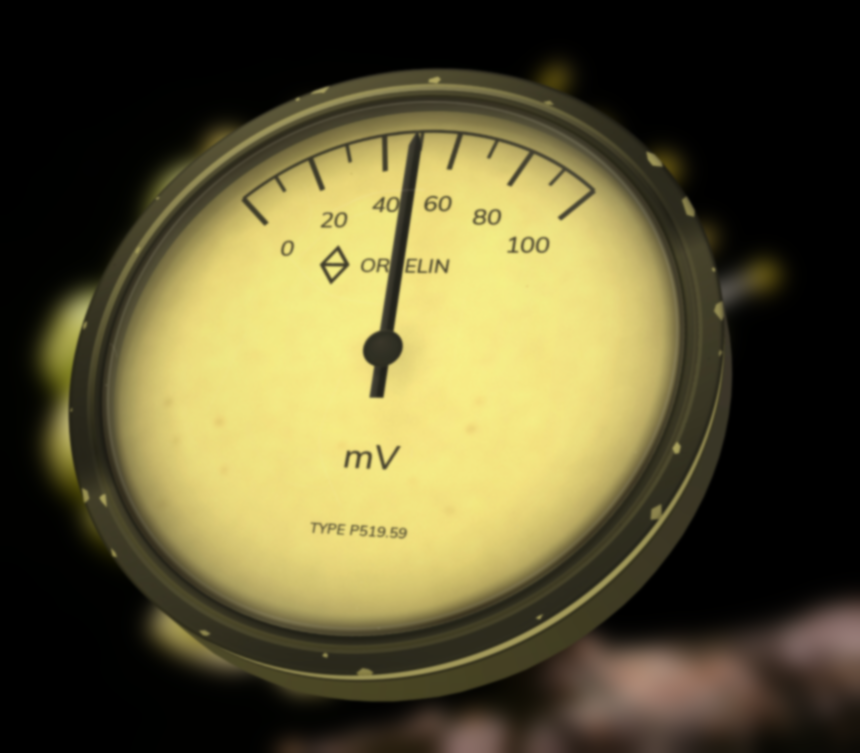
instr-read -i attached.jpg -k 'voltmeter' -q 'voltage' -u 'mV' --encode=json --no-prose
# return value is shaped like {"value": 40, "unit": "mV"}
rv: {"value": 50, "unit": "mV"}
